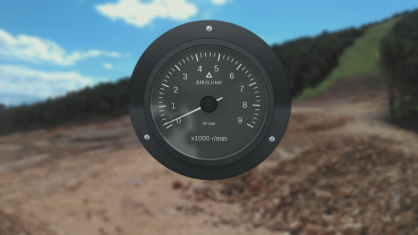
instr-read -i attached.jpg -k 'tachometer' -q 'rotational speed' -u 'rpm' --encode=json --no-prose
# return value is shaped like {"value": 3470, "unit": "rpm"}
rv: {"value": 200, "unit": "rpm"}
